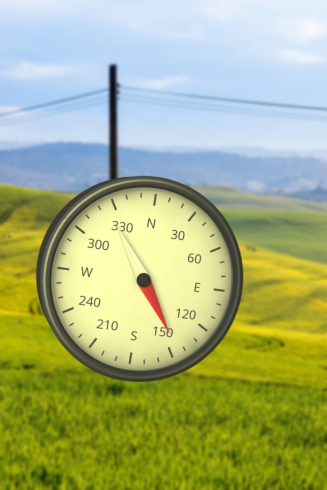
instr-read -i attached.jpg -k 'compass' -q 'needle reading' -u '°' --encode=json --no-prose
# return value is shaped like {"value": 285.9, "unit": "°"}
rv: {"value": 145, "unit": "°"}
